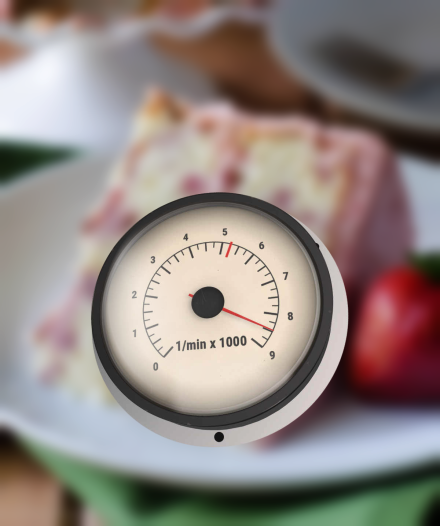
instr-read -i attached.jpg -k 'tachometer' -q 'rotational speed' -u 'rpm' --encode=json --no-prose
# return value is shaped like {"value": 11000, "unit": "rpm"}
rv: {"value": 8500, "unit": "rpm"}
